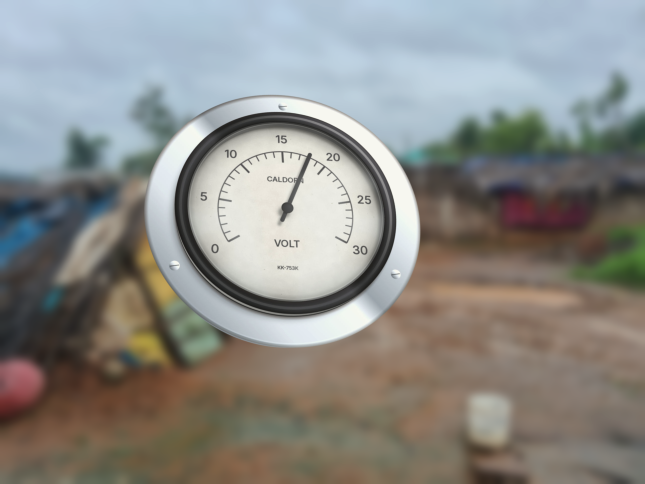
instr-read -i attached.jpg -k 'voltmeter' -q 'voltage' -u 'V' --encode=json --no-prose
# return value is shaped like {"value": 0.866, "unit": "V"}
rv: {"value": 18, "unit": "V"}
